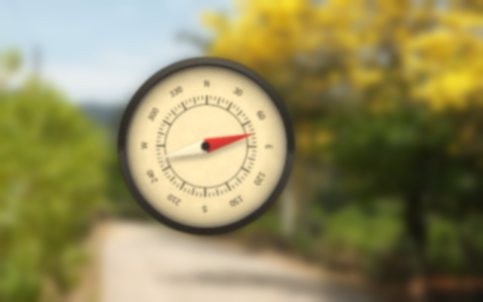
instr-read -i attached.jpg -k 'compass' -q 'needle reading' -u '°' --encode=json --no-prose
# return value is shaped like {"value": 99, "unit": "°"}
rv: {"value": 75, "unit": "°"}
